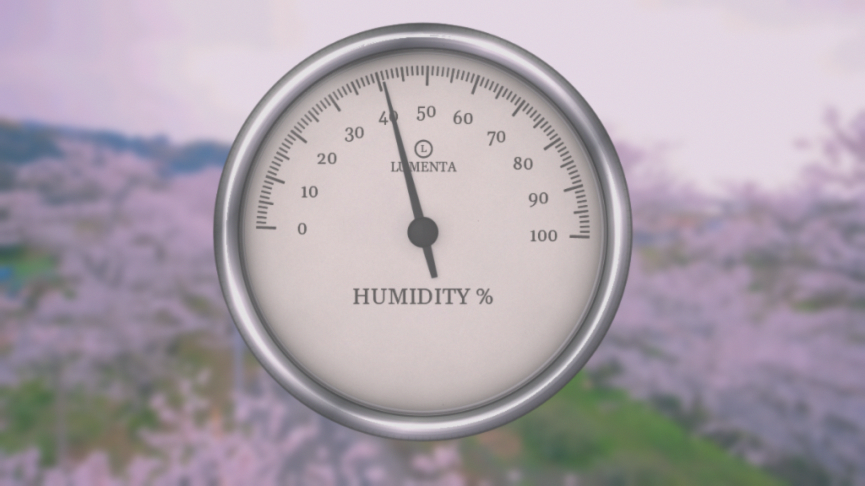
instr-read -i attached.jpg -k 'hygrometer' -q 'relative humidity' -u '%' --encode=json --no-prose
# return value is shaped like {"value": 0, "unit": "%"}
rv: {"value": 41, "unit": "%"}
